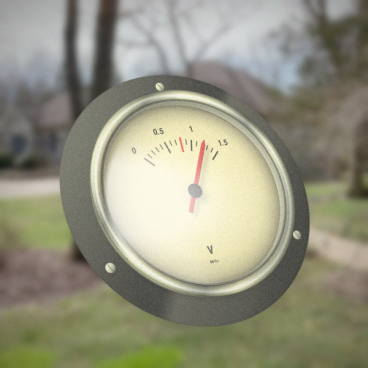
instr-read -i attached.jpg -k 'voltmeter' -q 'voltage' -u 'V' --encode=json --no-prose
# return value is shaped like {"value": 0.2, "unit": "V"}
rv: {"value": 1.2, "unit": "V"}
